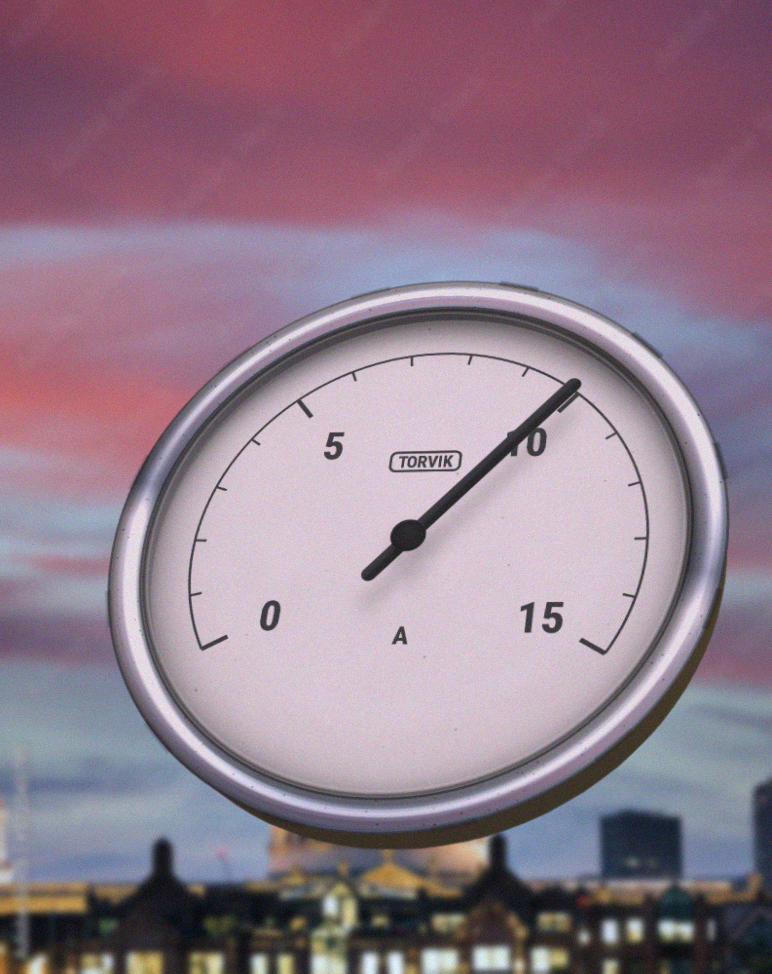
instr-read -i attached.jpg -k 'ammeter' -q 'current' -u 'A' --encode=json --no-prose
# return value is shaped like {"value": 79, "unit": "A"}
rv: {"value": 10, "unit": "A"}
